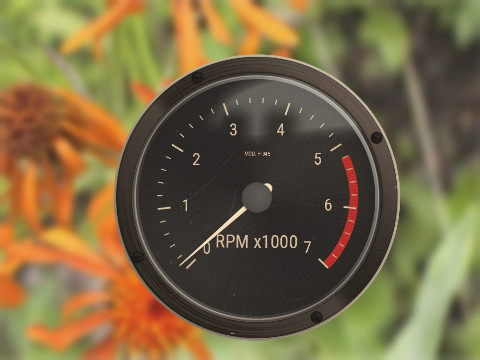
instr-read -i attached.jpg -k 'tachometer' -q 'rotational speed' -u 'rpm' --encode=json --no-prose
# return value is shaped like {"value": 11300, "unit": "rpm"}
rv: {"value": 100, "unit": "rpm"}
